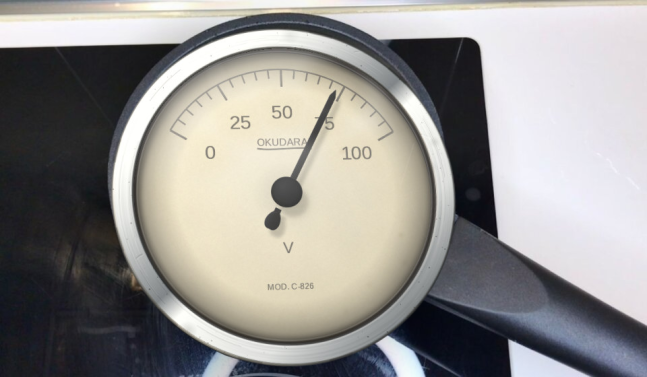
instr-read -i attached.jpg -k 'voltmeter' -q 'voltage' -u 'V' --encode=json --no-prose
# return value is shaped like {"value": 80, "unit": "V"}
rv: {"value": 72.5, "unit": "V"}
